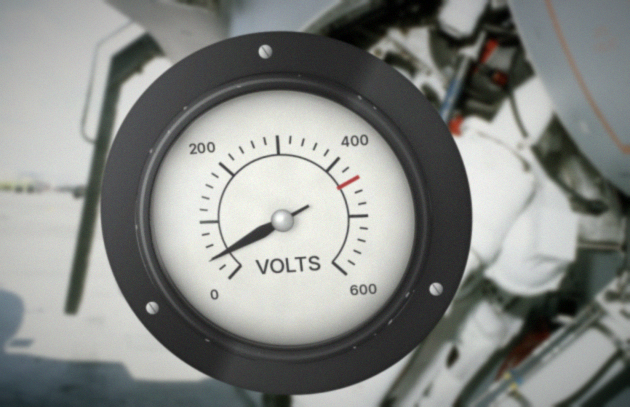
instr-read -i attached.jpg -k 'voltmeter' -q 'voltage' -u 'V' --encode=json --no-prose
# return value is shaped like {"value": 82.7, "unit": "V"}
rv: {"value": 40, "unit": "V"}
